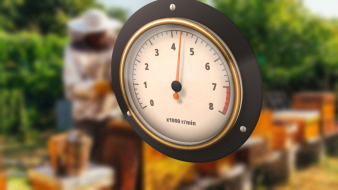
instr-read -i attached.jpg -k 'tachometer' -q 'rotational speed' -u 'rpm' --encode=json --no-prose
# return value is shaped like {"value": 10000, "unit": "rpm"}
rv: {"value": 4400, "unit": "rpm"}
